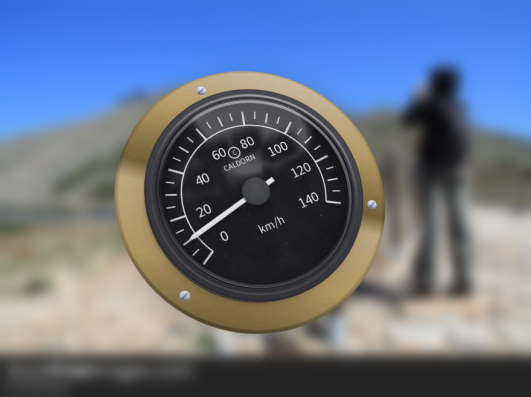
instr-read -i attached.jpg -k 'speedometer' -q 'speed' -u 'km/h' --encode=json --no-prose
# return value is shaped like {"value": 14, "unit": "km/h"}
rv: {"value": 10, "unit": "km/h"}
